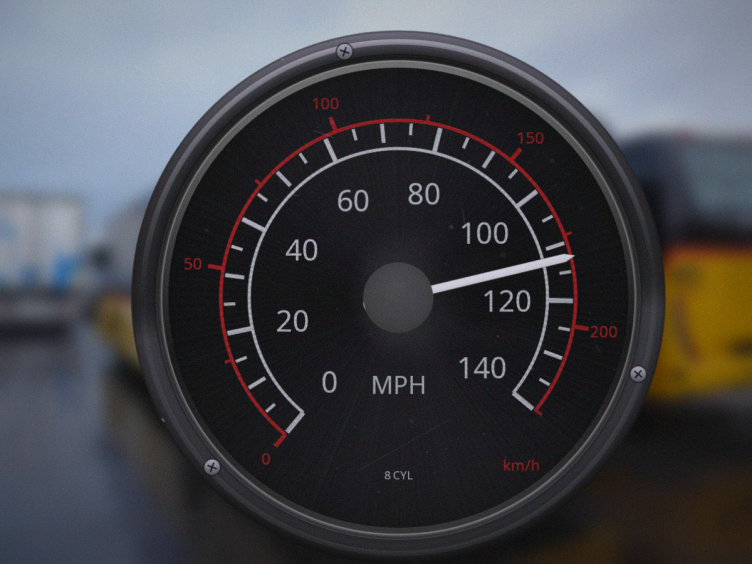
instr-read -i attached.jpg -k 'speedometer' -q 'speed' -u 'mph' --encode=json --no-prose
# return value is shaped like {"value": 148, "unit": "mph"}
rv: {"value": 112.5, "unit": "mph"}
